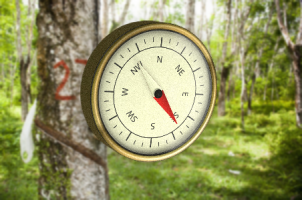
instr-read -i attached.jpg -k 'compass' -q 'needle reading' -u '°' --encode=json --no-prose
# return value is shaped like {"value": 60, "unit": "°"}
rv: {"value": 140, "unit": "°"}
